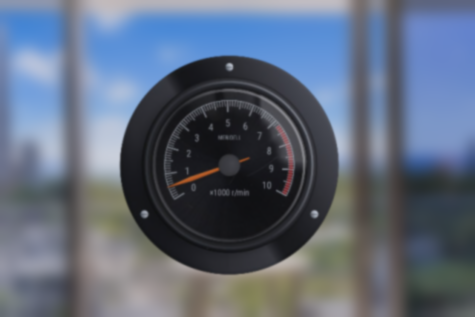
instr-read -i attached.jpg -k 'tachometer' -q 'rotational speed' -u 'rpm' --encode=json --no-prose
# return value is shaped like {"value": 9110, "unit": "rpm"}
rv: {"value": 500, "unit": "rpm"}
